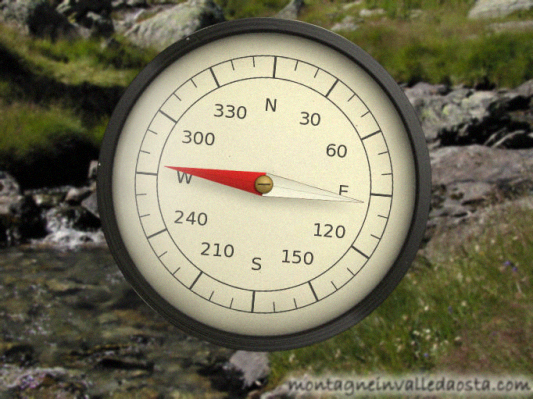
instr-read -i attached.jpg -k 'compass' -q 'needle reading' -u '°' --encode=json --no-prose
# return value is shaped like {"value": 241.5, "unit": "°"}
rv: {"value": 275, "unit": "°"}
